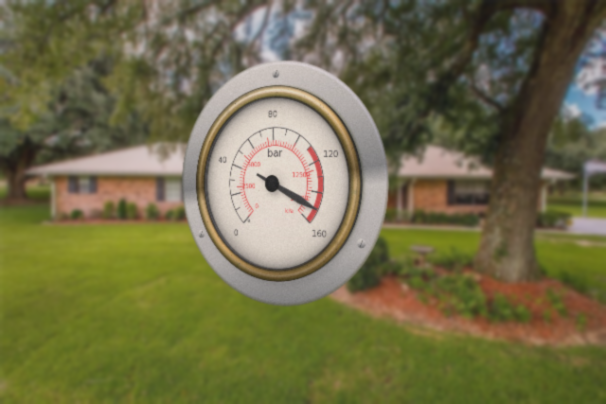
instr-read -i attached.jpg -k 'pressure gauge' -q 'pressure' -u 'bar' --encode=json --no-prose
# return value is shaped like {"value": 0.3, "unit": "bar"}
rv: {"value": 150, "unit": "bar"}
